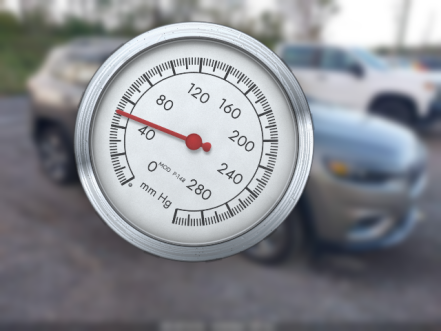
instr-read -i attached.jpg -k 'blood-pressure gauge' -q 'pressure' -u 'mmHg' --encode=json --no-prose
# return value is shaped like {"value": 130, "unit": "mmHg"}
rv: {"value": 50, "unit": "mmHg"}
